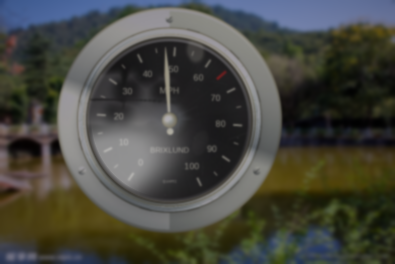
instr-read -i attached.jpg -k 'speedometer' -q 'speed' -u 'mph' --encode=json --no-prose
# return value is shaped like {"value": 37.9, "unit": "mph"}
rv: {"value": 47.5, "unit": "mph"}
